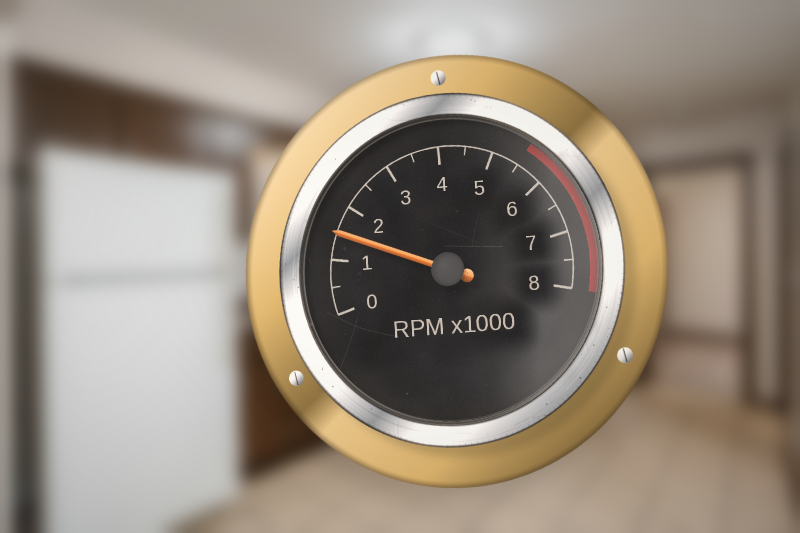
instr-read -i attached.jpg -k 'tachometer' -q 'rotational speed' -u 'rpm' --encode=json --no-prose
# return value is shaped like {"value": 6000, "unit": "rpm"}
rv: {"value": 1500, "unit": "rpm"}
